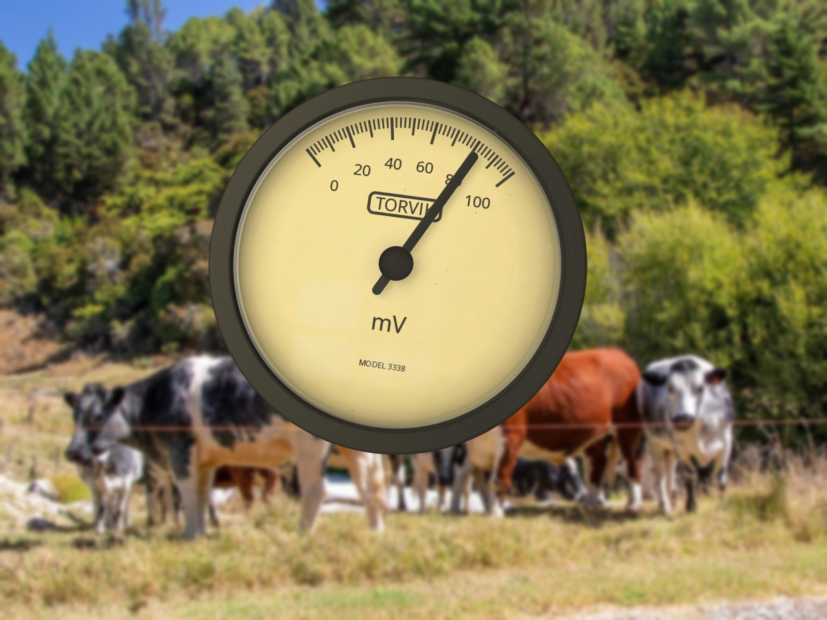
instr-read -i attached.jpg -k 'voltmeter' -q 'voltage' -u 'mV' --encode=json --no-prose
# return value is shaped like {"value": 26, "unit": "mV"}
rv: {"value": 82, "unit": "mV"}
